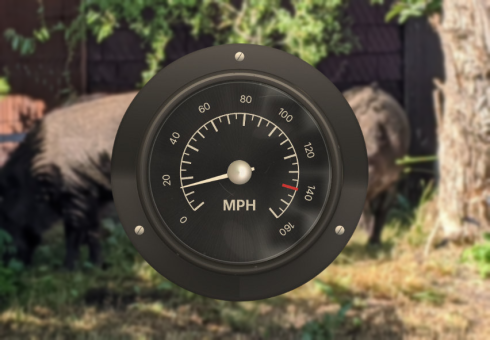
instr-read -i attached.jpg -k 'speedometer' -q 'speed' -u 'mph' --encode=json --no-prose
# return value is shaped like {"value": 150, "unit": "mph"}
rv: {"value": 15, "unit": "mph"}
